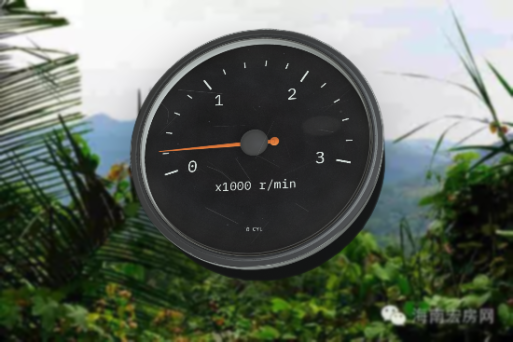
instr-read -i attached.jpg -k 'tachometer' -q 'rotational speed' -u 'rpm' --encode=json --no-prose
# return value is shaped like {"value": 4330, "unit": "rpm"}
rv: {"value": 200, "unit": "rpm"}
